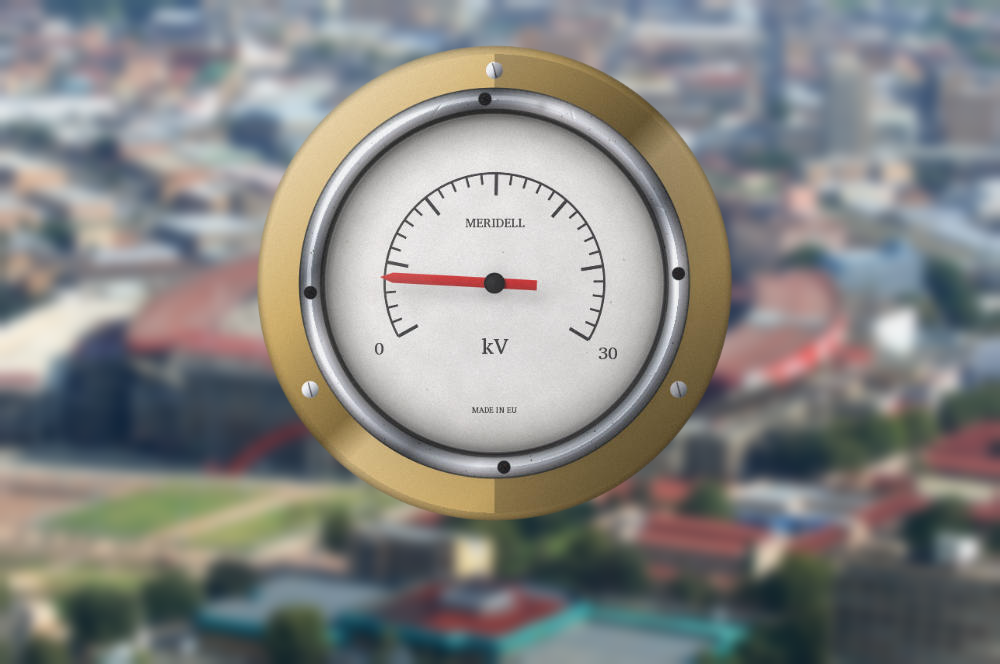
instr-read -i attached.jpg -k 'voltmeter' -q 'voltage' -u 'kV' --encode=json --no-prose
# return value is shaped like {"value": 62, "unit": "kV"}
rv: {"value": 4, "unit": "kV"}
